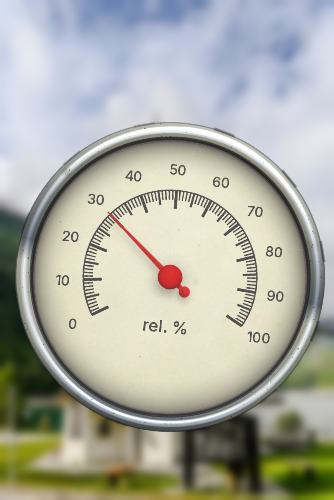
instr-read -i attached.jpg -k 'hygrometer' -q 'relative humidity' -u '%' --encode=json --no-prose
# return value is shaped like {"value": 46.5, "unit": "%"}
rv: {"value": 30, "unit": "%"}
